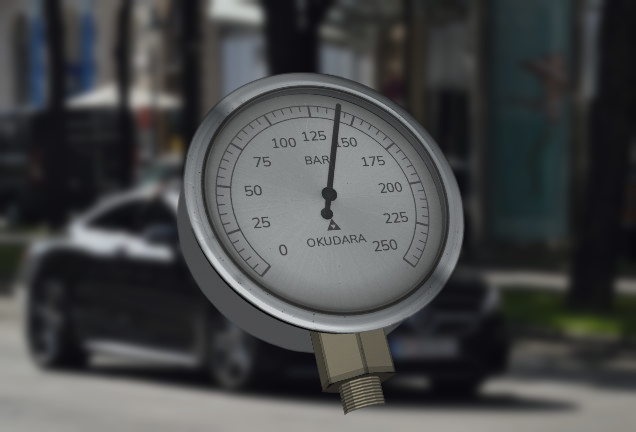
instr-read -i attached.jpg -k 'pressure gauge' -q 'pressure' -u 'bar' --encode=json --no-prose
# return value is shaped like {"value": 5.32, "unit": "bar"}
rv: {"value": 140, "unit": "bar"}
